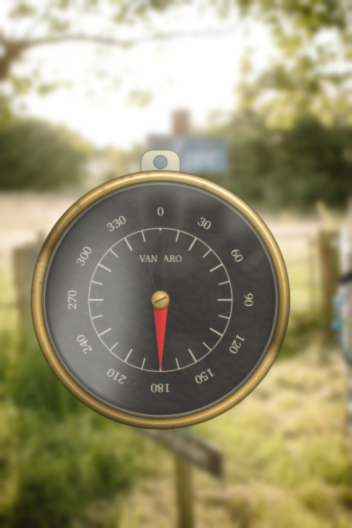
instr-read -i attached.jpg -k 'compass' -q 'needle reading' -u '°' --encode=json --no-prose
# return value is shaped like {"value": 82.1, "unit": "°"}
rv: {"value": 180, "unit": "°"}
